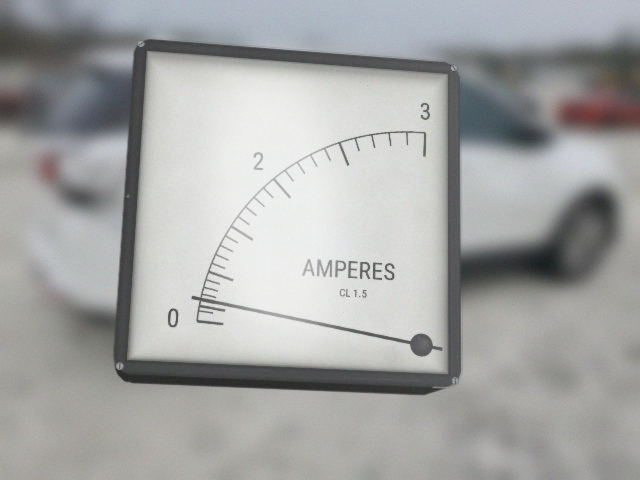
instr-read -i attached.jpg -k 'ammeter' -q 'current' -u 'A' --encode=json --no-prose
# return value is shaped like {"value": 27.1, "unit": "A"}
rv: {"value": 0.6, "unit": "A"}
